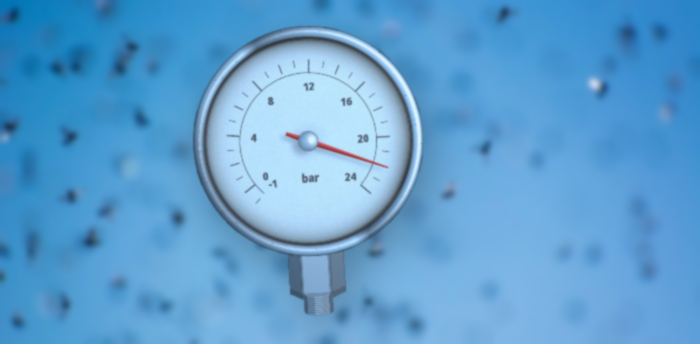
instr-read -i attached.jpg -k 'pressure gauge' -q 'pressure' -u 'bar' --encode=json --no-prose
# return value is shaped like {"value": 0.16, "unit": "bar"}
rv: {"value": 22, "unit": "bar"}
